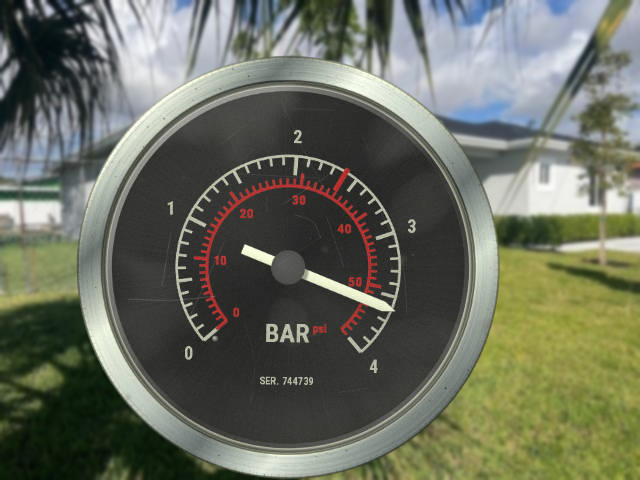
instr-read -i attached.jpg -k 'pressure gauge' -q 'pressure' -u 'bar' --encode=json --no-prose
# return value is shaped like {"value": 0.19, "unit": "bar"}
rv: {"value": 3.6, "unit": "bar"}
